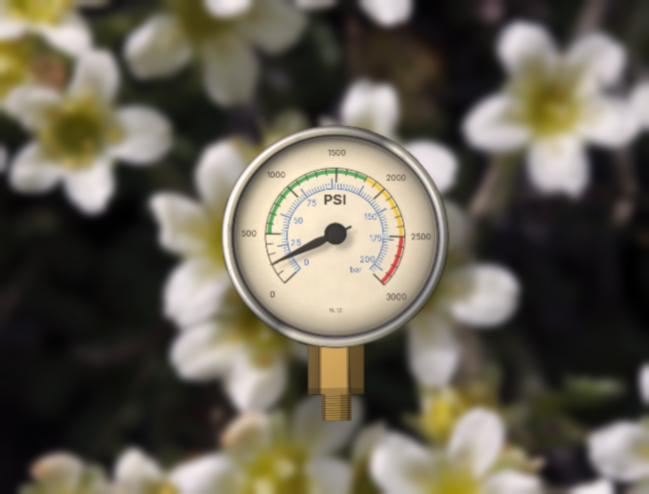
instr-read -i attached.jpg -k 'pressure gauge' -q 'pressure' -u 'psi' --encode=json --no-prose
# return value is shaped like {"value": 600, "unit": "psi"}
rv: {"value": 200, "unit": "psi"}
